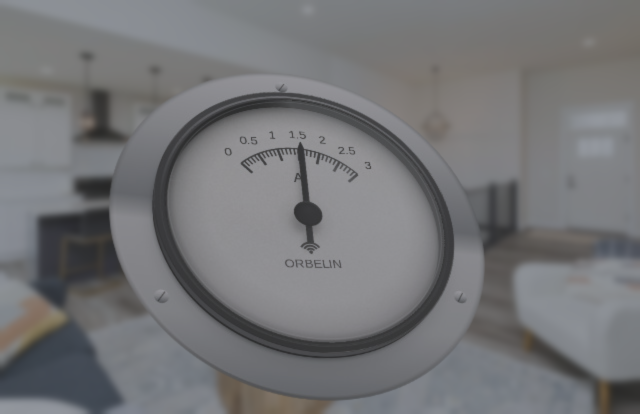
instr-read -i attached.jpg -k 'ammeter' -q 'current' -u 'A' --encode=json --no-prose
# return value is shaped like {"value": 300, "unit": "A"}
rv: {"value": 1.5, "unit": "A"}
